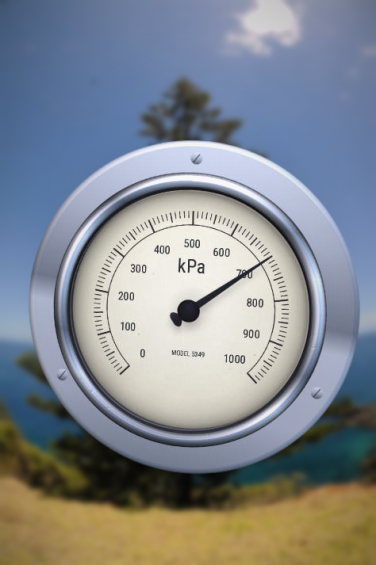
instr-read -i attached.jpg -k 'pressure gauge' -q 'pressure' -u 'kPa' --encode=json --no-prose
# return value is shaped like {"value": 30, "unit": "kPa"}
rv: {"value": 700, "unit": "kPa"}
